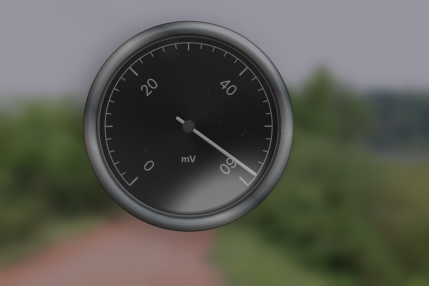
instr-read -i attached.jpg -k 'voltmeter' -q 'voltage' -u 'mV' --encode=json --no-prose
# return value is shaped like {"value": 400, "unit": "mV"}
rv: {"value": 58, "unit": "mV"}
